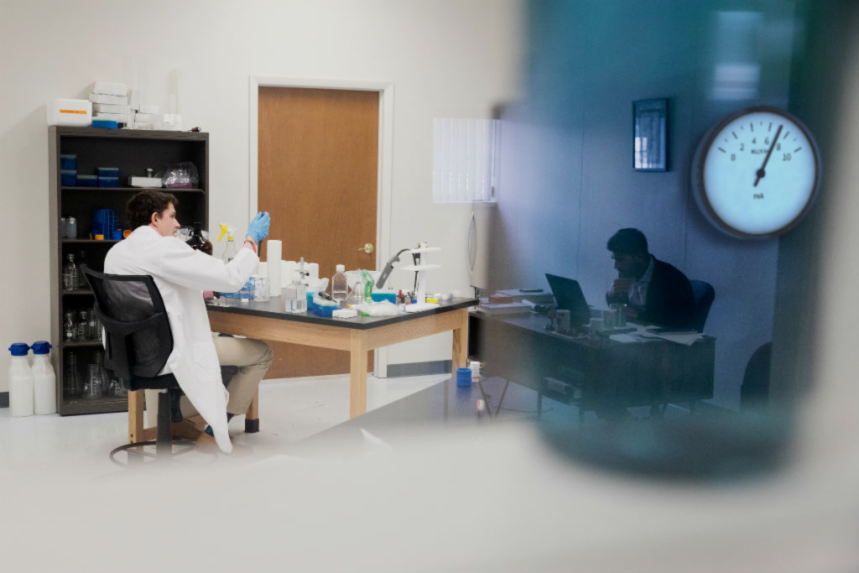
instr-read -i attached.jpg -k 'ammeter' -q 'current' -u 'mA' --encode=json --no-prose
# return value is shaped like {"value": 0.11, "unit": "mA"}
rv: {"value": 7, "unit": "mA"}
